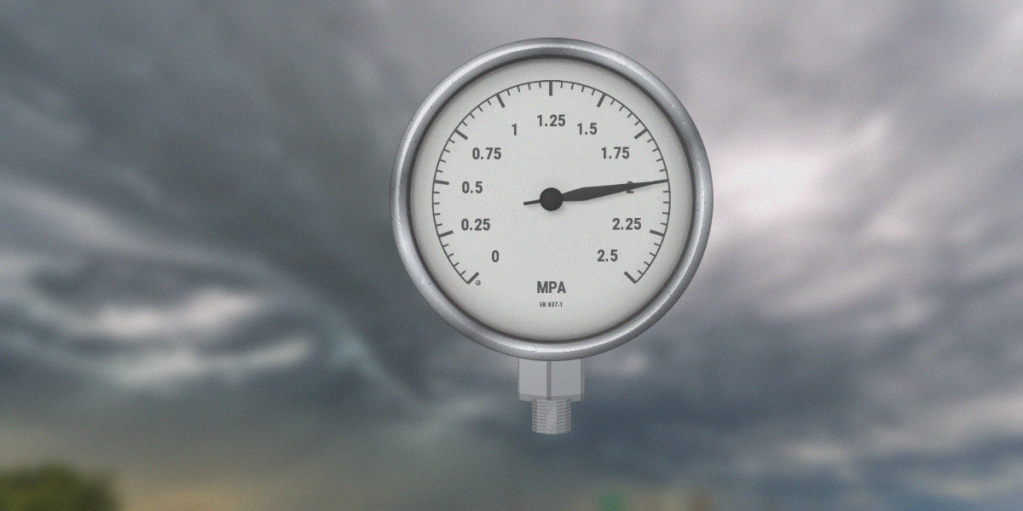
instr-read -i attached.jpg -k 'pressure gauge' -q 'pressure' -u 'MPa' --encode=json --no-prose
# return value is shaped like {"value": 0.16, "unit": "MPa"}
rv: {"value": 2, "unit": "MPa"}
